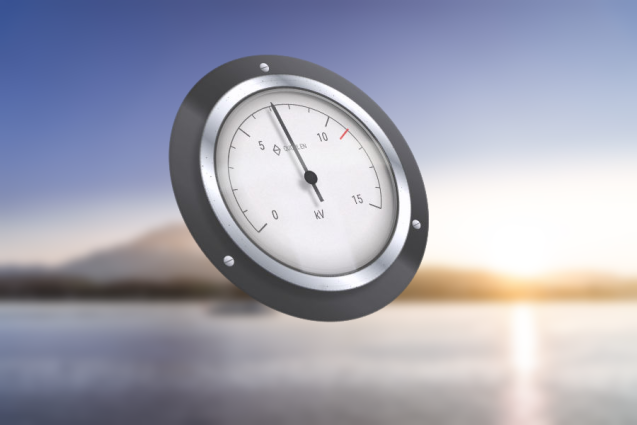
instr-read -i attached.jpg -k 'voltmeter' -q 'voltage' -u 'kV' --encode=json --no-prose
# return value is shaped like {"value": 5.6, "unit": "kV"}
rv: {"value": 7, "unit": "kV"}
